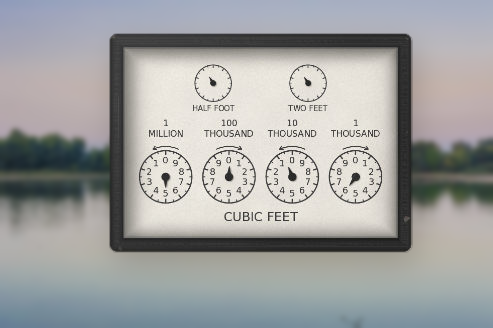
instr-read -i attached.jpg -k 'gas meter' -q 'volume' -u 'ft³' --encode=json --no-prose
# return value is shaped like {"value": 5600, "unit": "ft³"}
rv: {"value": 500600, "unit": "ft³"}
